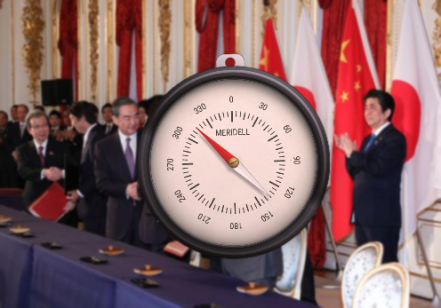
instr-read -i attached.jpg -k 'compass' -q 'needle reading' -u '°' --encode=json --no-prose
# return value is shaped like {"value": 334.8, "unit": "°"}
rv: {"value": 315, "unit": "°"}
